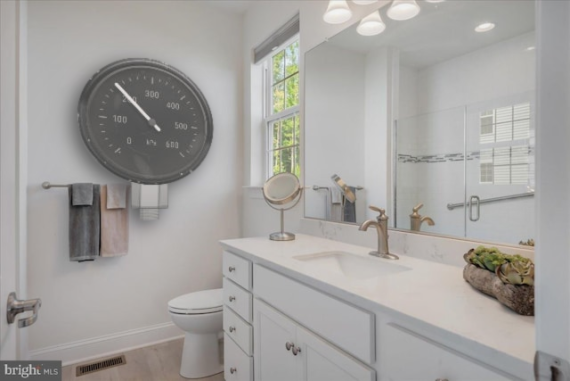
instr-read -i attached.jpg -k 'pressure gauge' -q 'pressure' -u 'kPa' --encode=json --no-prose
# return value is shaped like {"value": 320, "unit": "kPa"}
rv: {"value": 200, "unit": "kPa"}
